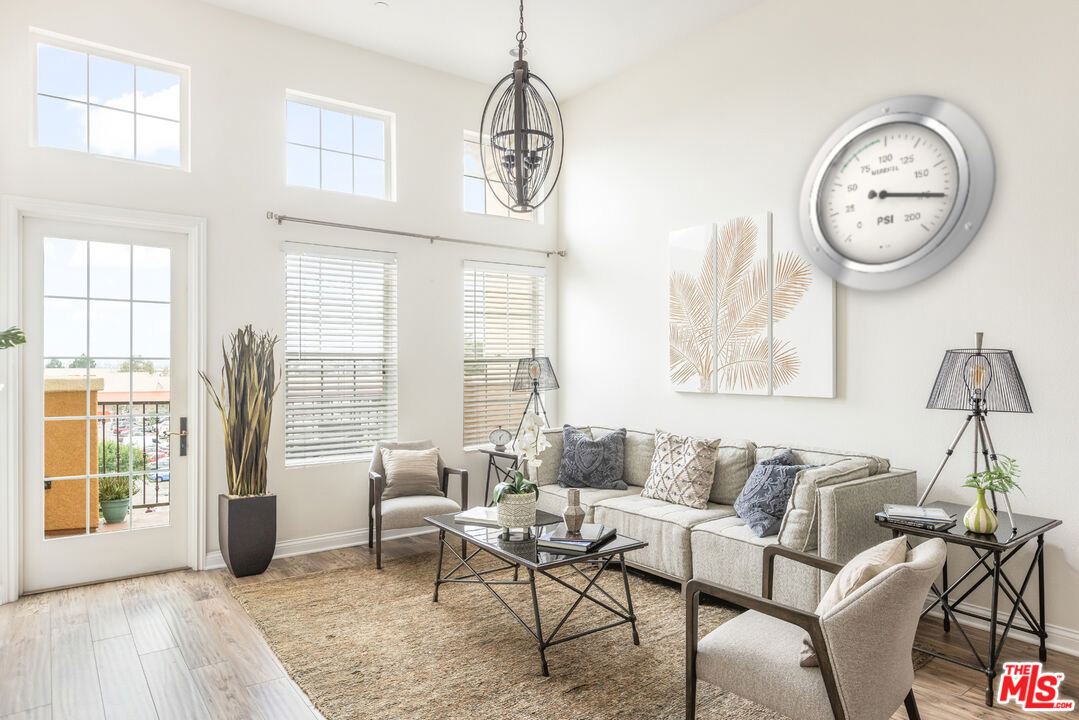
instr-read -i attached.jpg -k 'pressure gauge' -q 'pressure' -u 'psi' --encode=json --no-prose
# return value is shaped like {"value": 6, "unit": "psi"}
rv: {"value": 175, "unit": "psi"}
